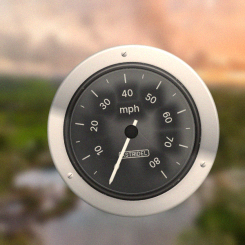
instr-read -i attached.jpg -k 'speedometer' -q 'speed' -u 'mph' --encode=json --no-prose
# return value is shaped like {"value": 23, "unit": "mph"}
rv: {"value": 0, "unit": "mph"}
